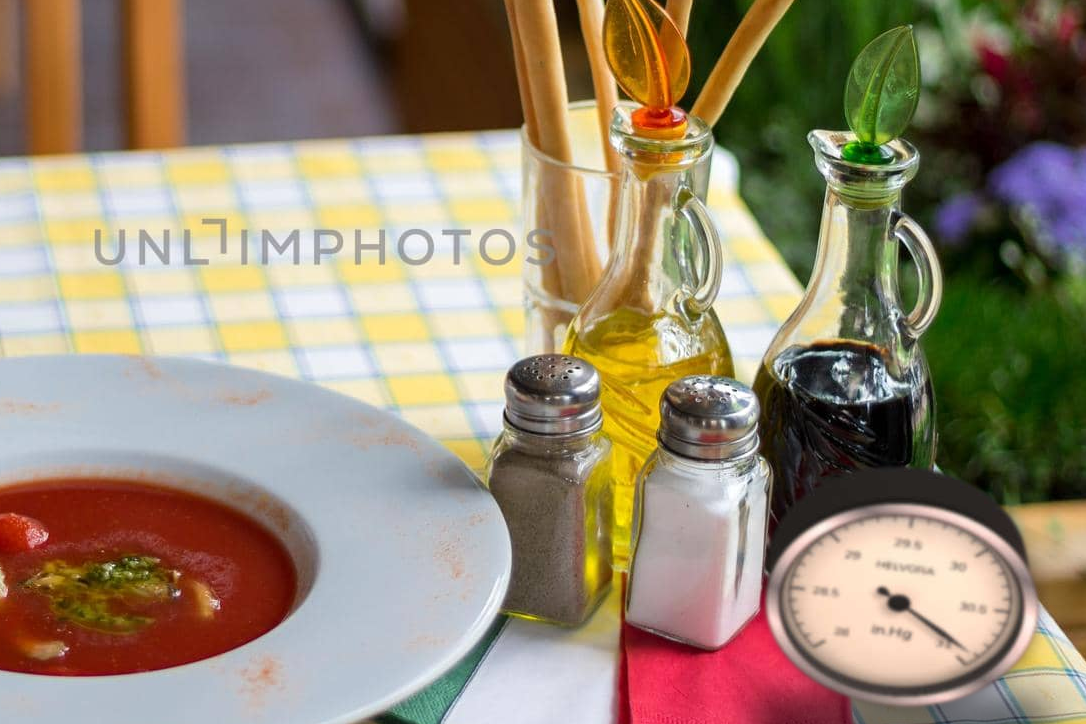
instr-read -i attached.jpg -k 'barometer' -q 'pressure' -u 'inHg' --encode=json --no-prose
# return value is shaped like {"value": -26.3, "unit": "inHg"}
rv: {"value": 30.9, "unit": "inHg"}
